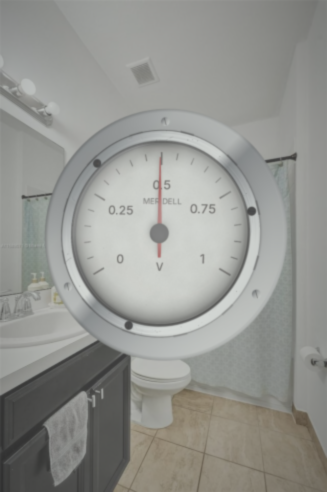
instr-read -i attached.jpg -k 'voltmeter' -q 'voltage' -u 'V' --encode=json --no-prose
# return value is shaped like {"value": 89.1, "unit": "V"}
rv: {"value": 0.5, "unit": "V"}
